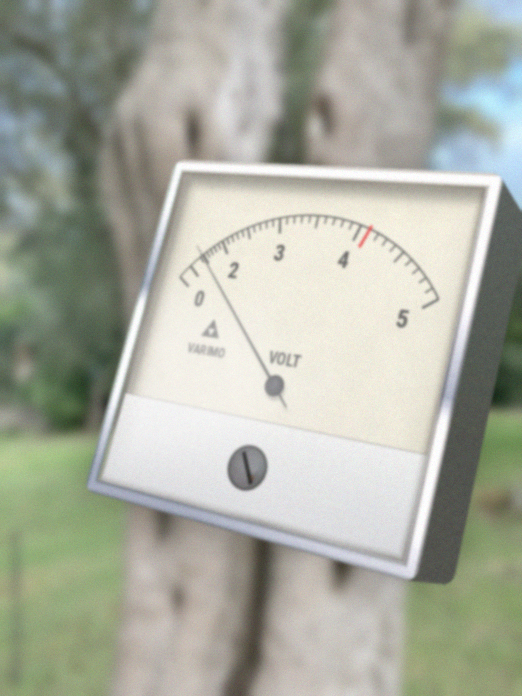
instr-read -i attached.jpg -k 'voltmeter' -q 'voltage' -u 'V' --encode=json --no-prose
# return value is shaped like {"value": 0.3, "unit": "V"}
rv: {"value": 1.5, "unit": "V"}
